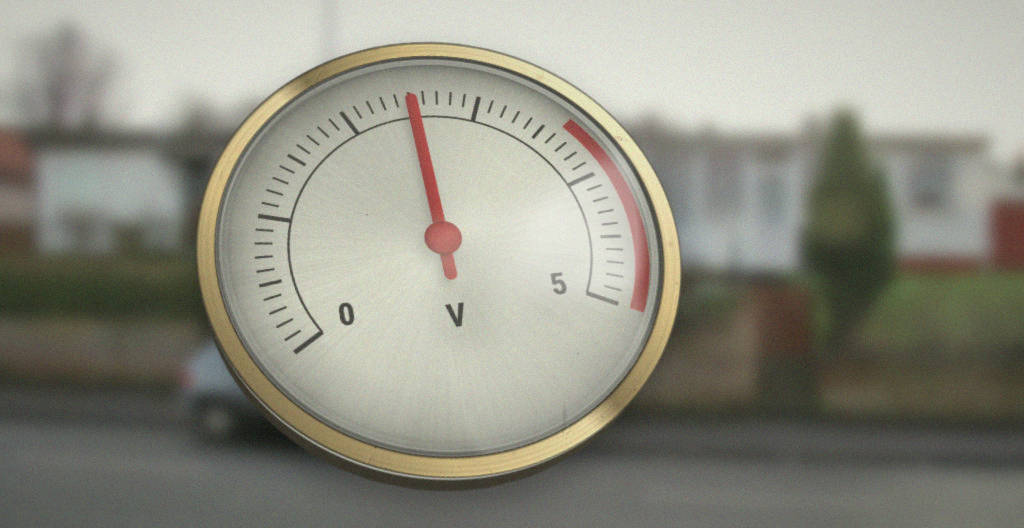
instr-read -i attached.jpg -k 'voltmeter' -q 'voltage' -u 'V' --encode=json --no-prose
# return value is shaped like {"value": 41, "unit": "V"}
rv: {"value": 2.5, "unit": "V"}
